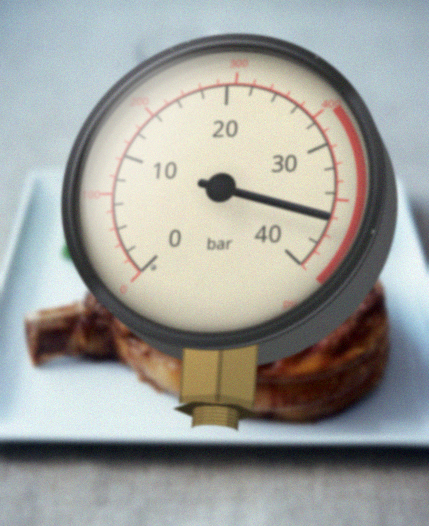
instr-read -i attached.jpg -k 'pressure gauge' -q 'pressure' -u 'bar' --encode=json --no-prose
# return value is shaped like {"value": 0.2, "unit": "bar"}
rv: {"value": 36, "unit": "bar"}
